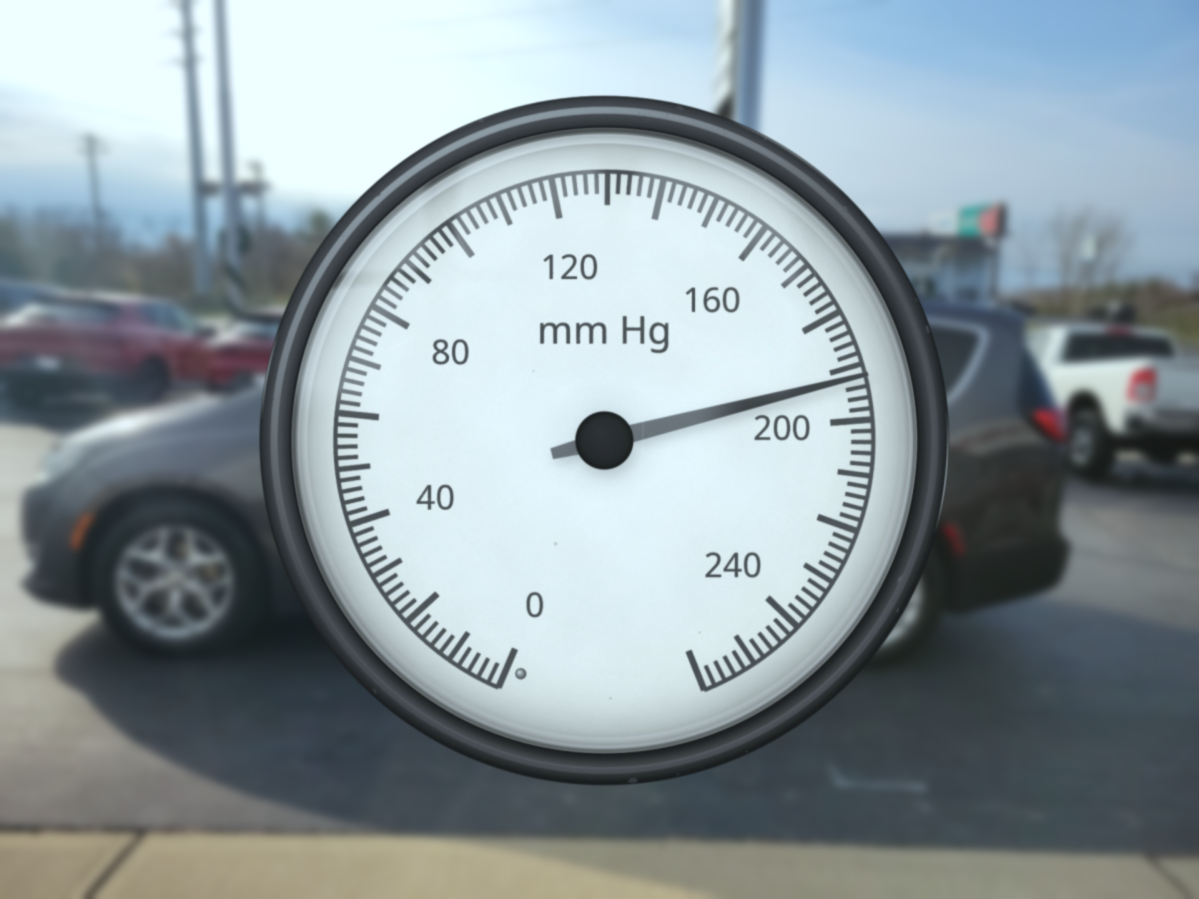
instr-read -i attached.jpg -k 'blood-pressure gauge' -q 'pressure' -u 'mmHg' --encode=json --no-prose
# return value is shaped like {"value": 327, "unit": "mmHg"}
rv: {"value": 192, "unit": "mmHg"}
